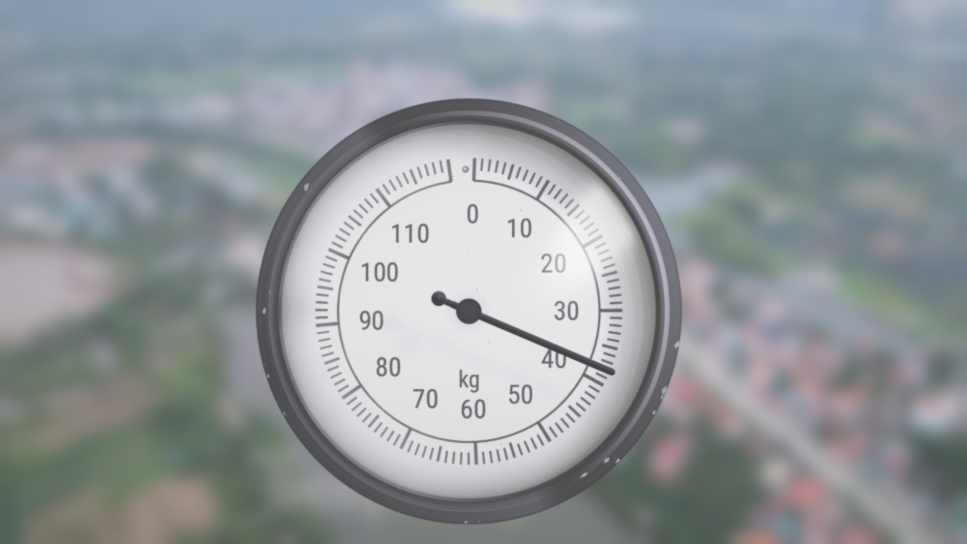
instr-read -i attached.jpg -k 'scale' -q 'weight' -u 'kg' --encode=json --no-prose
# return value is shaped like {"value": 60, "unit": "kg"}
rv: {"value": 38, "unit": "kg"}
